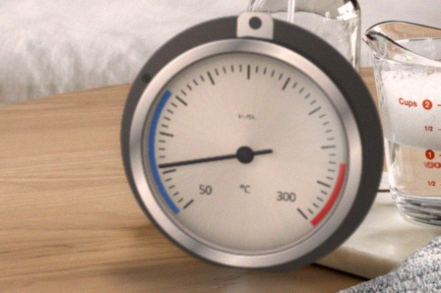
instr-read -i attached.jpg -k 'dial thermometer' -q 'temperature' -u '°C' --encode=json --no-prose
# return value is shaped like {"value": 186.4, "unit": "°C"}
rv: {"value": 80, "unit": "°C"}
